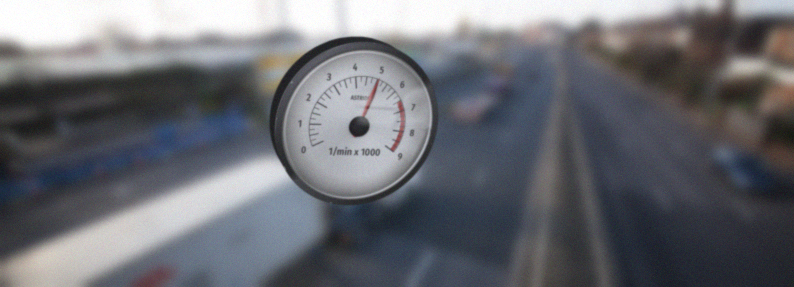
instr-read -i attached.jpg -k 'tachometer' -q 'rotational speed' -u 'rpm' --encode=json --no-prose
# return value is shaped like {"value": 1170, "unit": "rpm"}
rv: {"value": 5000, "unit": "rpm"}
